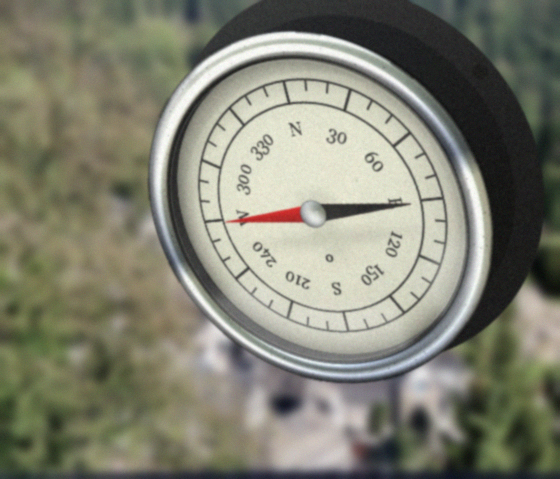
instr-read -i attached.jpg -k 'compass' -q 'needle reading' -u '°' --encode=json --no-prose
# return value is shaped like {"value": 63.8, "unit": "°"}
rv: {"value": 270, "unit": "°"}
